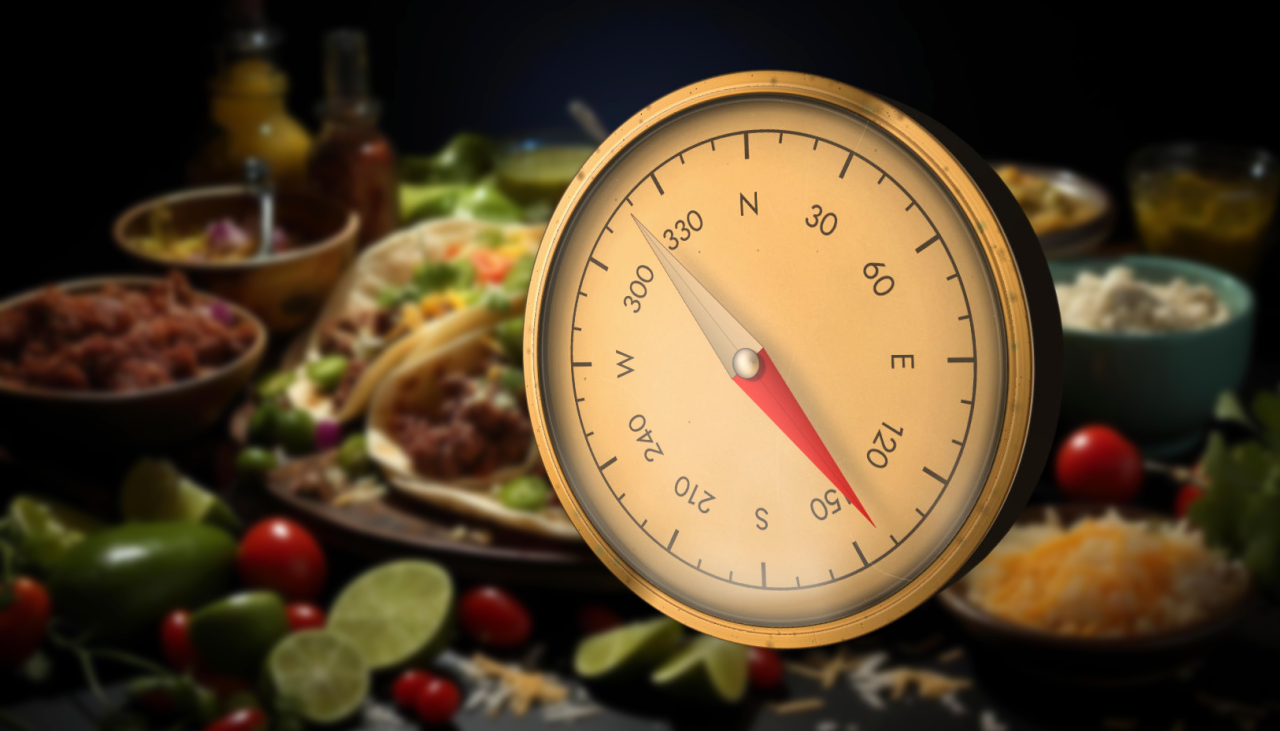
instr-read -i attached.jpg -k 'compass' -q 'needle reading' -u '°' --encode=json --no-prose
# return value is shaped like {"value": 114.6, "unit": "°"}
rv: {"value": 140, "unit": "°"}
